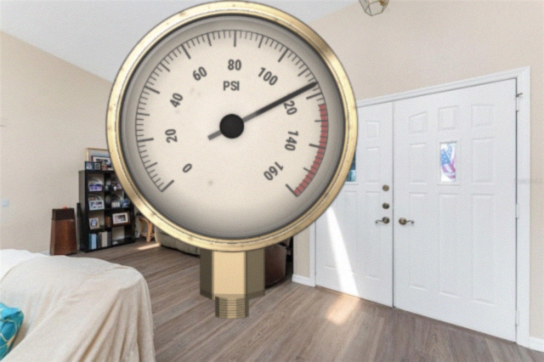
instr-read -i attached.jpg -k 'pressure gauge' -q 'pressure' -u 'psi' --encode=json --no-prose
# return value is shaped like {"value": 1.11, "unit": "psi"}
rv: {"value": 116, "unit": "psi"}
